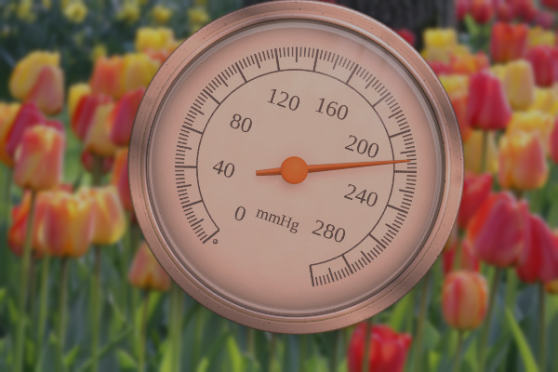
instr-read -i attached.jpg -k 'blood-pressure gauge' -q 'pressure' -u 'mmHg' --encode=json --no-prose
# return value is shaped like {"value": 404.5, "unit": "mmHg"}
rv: {"value": 214, "unit": "mmHg"}
